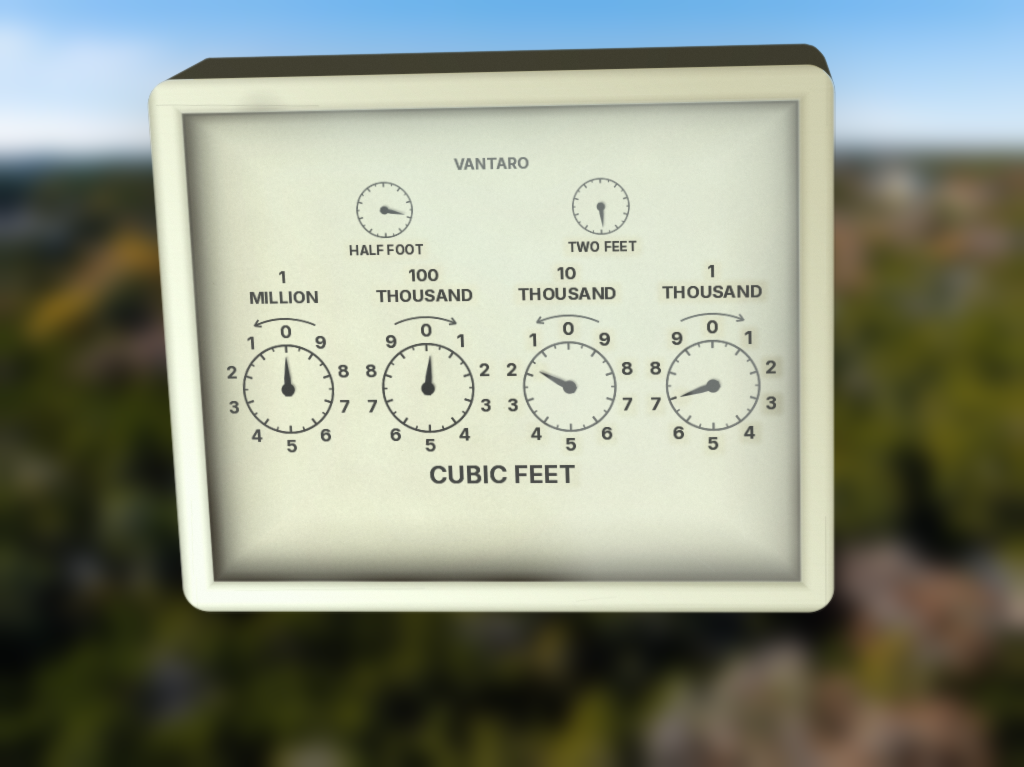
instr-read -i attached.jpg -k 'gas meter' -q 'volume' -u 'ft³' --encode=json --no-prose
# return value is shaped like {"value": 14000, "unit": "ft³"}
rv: {"value": 1700, "unit": "ft³"}
